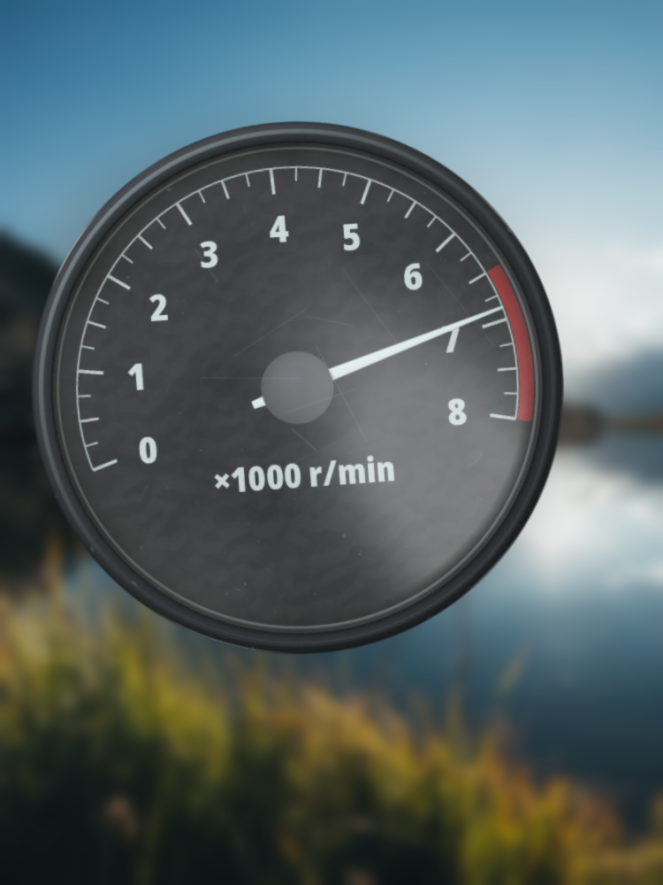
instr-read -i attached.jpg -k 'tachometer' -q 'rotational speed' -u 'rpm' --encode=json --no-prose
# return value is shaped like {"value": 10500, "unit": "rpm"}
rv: {"value": 6875, "unit": "rpm"}
